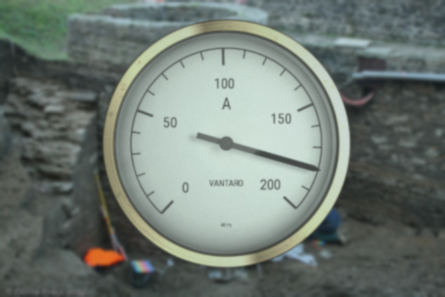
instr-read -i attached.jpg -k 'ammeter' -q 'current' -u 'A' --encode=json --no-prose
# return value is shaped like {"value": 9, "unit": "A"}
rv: {"value": 180, "unit": "A"}
